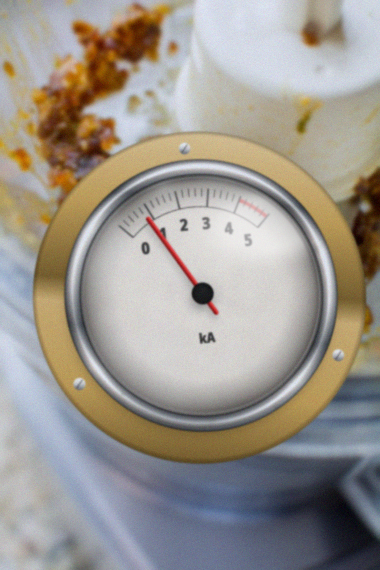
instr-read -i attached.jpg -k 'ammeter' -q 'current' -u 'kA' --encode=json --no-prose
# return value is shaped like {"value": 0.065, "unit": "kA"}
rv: {"value": 0.8, "unit": "kA"}
